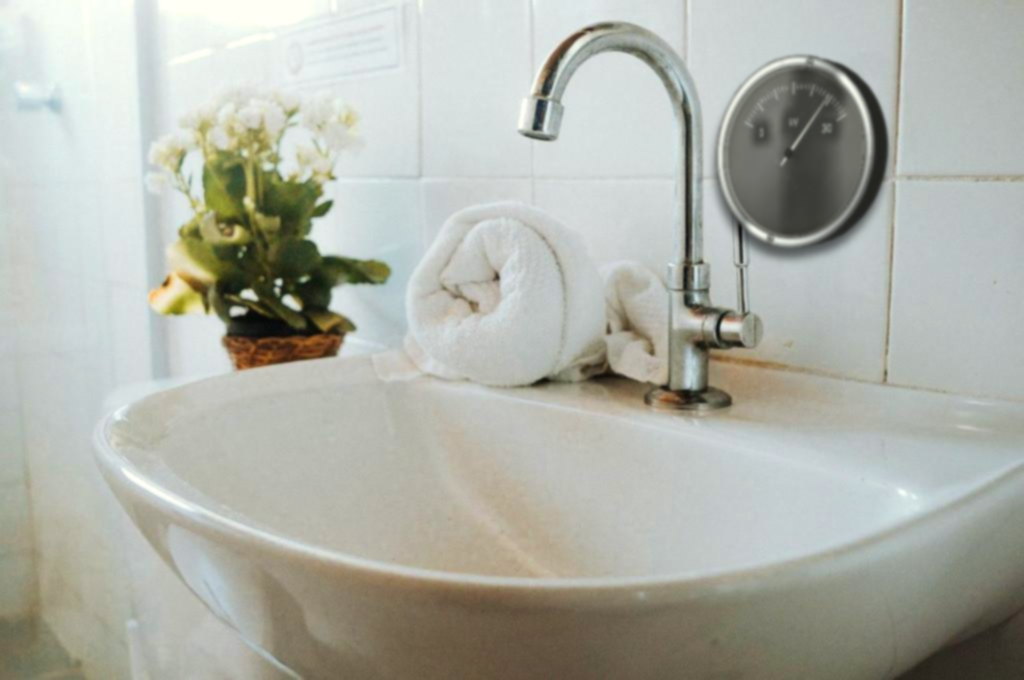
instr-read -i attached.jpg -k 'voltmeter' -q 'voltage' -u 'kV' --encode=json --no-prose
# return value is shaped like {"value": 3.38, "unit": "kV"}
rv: {"value": 25, "unit": "kV"}
